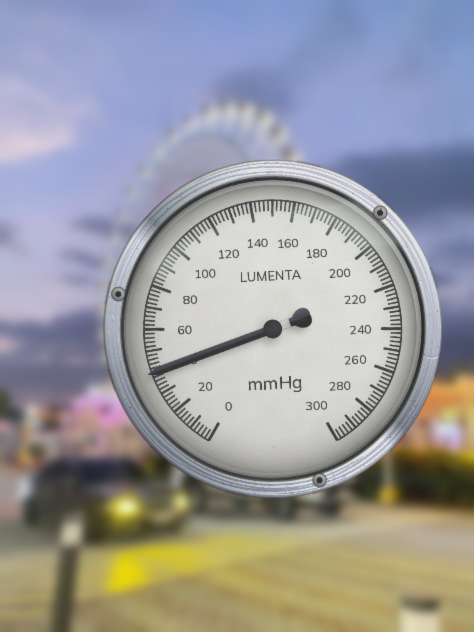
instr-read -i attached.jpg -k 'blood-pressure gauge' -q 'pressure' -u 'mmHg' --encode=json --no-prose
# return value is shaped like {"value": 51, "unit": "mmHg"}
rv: {"value": 40, "unit": "mmHg"}
